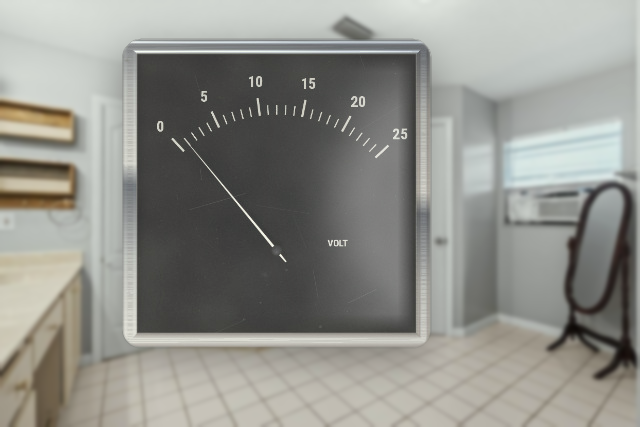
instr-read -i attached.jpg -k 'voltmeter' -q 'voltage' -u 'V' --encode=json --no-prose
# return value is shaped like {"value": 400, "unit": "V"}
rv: {"value": 1, "unit": "V"}
